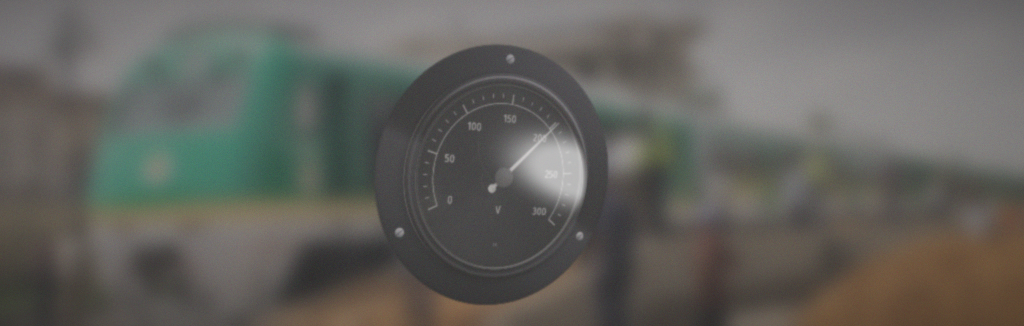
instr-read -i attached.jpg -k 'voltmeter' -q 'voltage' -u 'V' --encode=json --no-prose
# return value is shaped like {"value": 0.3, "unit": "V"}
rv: {"value": 200, "unit": "V"}
